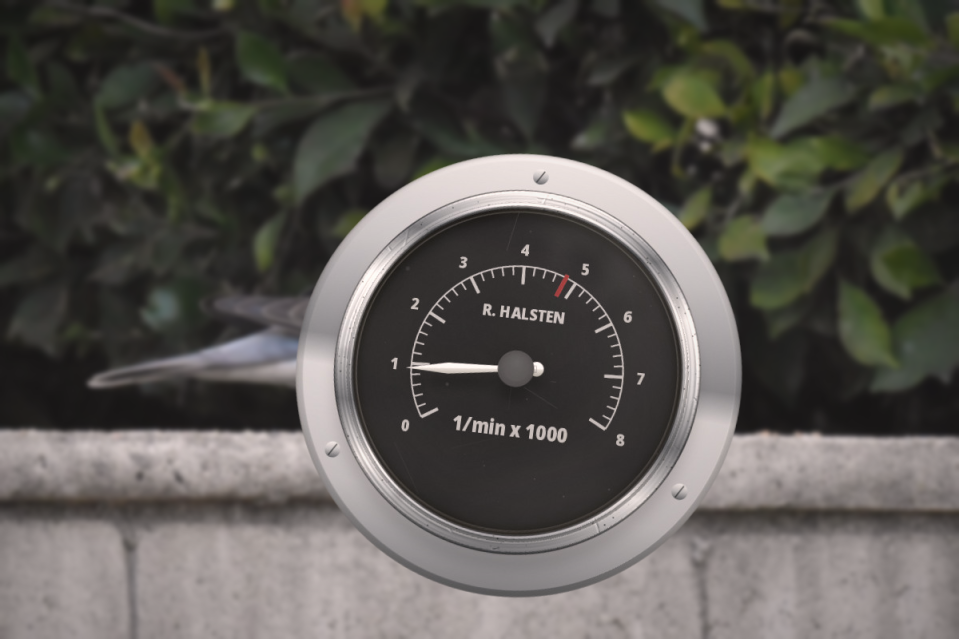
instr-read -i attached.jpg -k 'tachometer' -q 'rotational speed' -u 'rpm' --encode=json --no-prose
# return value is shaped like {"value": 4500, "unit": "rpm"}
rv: {"value": 900, "unit": "rpm"}
